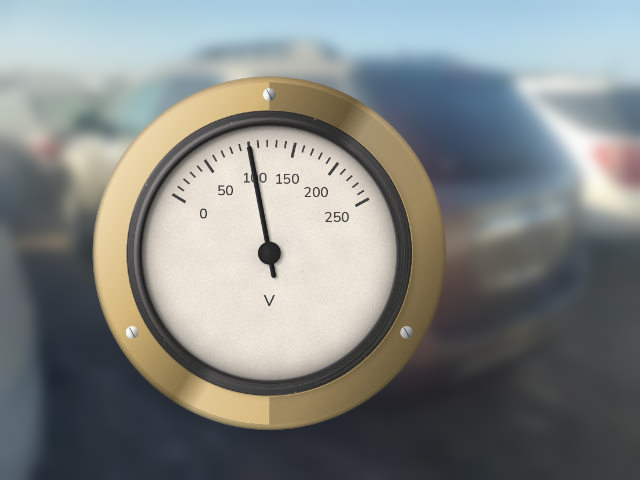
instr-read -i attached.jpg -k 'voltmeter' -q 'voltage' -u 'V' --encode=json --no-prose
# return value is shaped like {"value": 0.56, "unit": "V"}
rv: {"value": 100, "unit": "V"}
